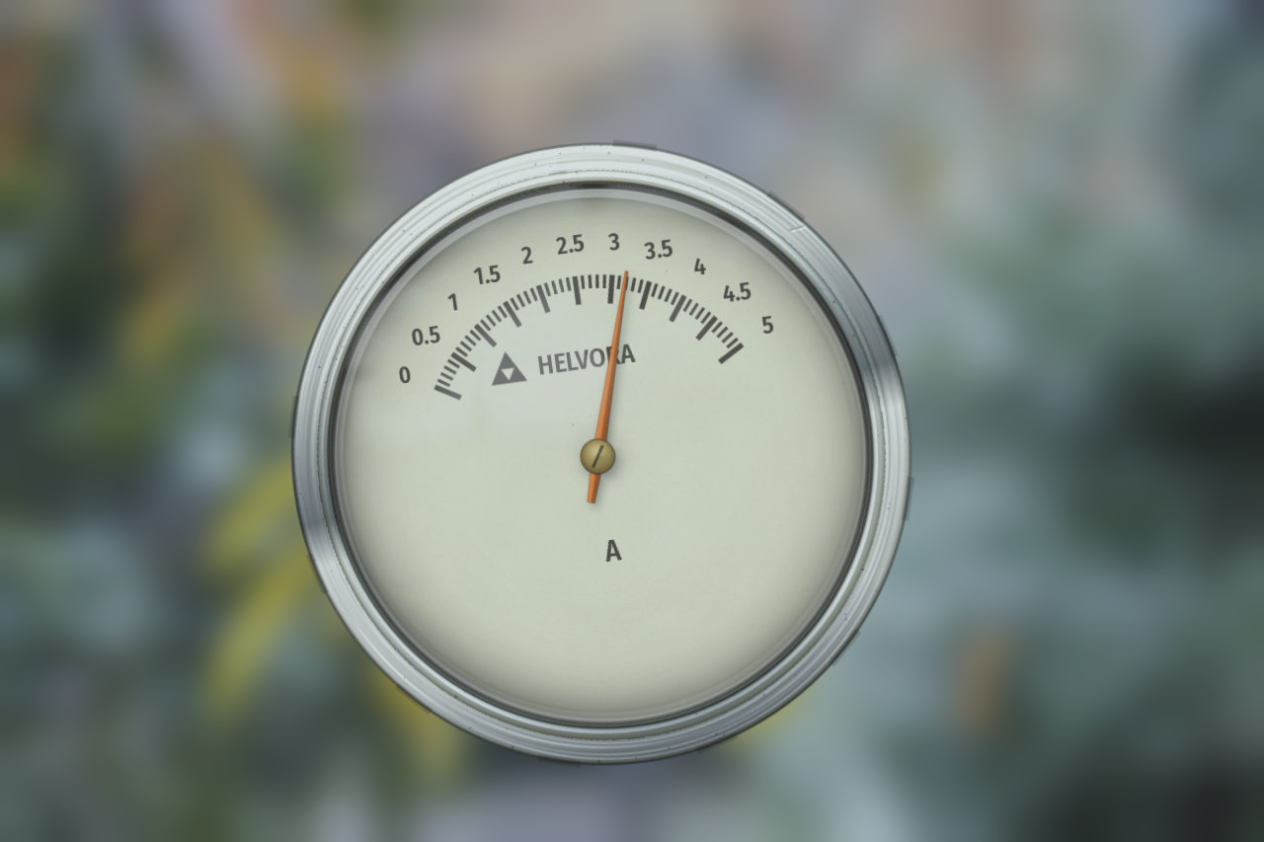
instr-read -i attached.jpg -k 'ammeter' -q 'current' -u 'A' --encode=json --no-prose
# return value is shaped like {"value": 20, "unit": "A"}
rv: {"value": 3.2, "unit": "A"}
